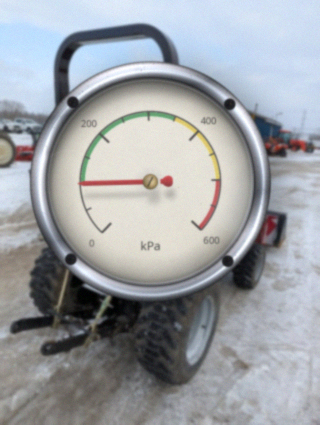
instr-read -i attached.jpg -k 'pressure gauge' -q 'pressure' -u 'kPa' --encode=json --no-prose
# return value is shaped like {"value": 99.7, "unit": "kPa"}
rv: {"value": 100, "unit": "kPa"}
